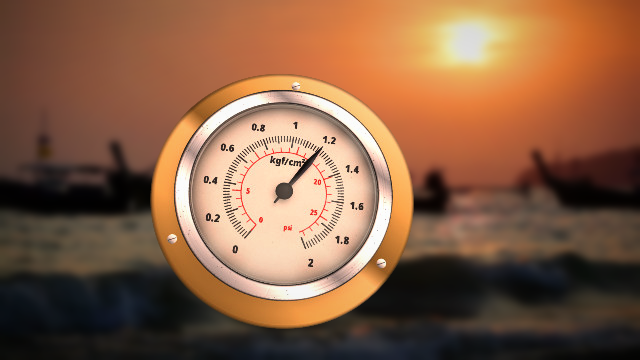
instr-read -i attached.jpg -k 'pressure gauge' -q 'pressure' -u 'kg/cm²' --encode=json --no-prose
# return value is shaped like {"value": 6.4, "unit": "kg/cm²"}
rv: {"value": 1.2, "unit": "kg/cm²"}
